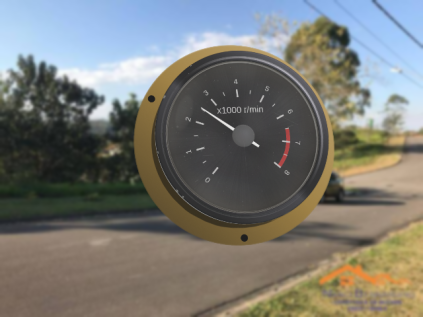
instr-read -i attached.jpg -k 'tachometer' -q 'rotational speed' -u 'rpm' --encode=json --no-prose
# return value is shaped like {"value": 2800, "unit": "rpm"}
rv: {"value": 2500, "unit": "rpm"}
